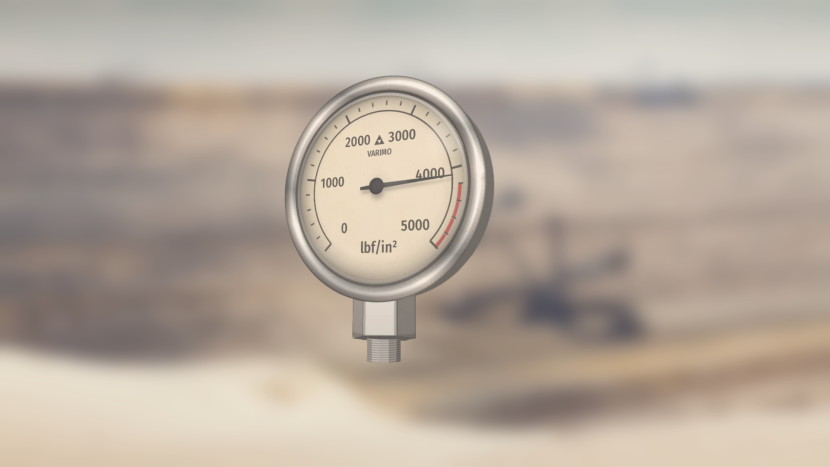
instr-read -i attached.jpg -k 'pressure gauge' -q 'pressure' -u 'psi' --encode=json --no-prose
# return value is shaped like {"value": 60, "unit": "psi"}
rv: {"value": 4100, "unit": "psi"}
